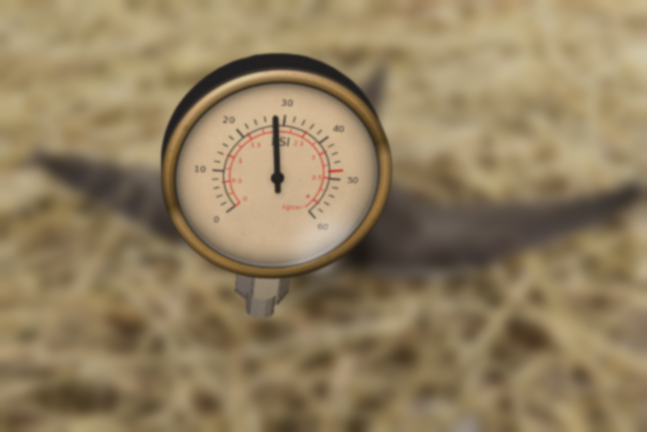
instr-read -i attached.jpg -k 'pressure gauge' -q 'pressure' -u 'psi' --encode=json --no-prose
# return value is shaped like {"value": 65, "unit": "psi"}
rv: {"value": 28, "unit": "psi"}
